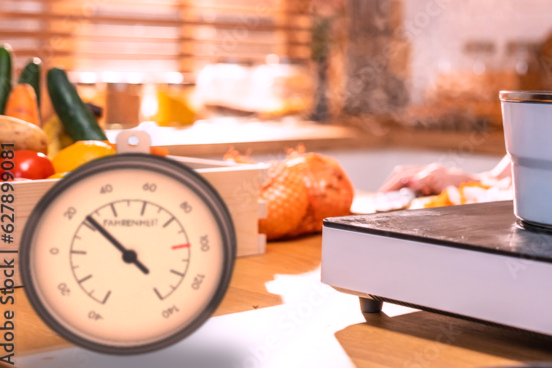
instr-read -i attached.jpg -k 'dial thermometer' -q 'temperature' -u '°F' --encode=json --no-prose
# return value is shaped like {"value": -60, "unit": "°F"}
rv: {"value": 25, "unit": "°F"}
